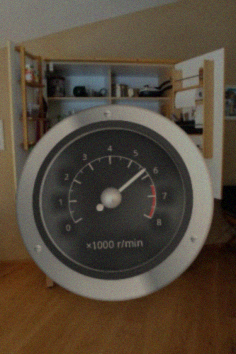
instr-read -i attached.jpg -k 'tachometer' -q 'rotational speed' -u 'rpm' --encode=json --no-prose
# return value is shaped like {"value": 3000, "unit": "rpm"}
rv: {"value": 5750, "unit": "rpm"}
